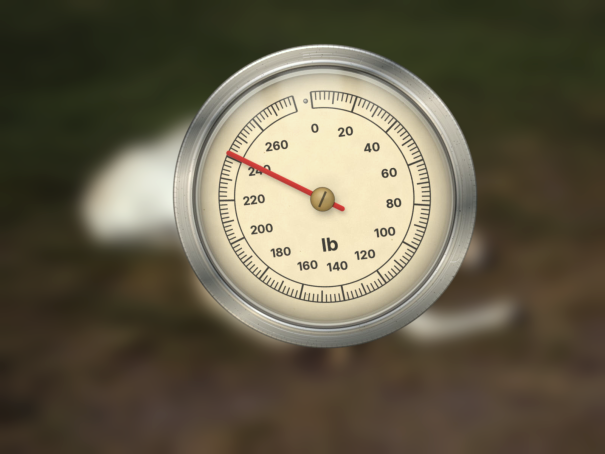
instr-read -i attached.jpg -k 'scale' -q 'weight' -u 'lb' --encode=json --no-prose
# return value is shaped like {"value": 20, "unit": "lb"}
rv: {"value": 242, "unit": "lb"}
